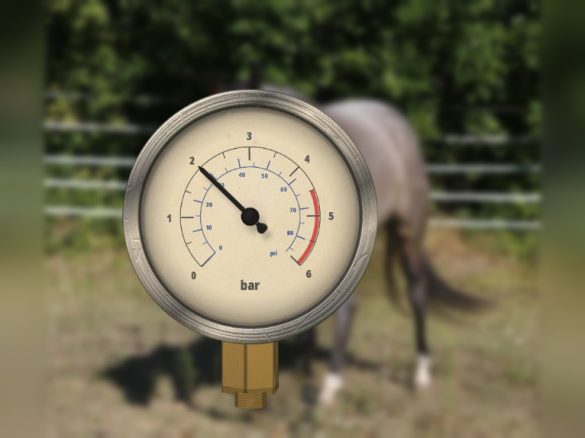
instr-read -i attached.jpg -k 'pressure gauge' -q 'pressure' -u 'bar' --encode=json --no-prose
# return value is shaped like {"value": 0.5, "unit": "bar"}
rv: {"value": 2, "unit": "bar"}
